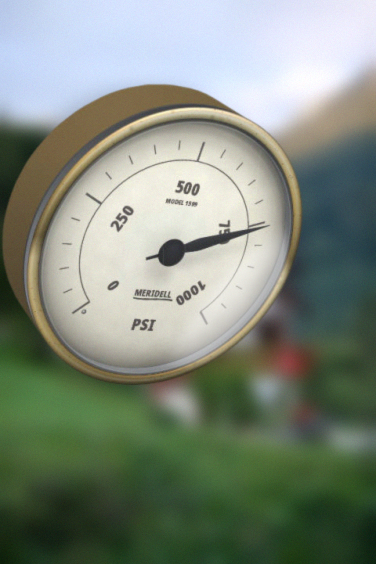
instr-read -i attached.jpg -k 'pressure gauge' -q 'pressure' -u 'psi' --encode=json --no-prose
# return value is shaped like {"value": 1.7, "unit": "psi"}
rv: {"value": 750, "unit": "psi"}
